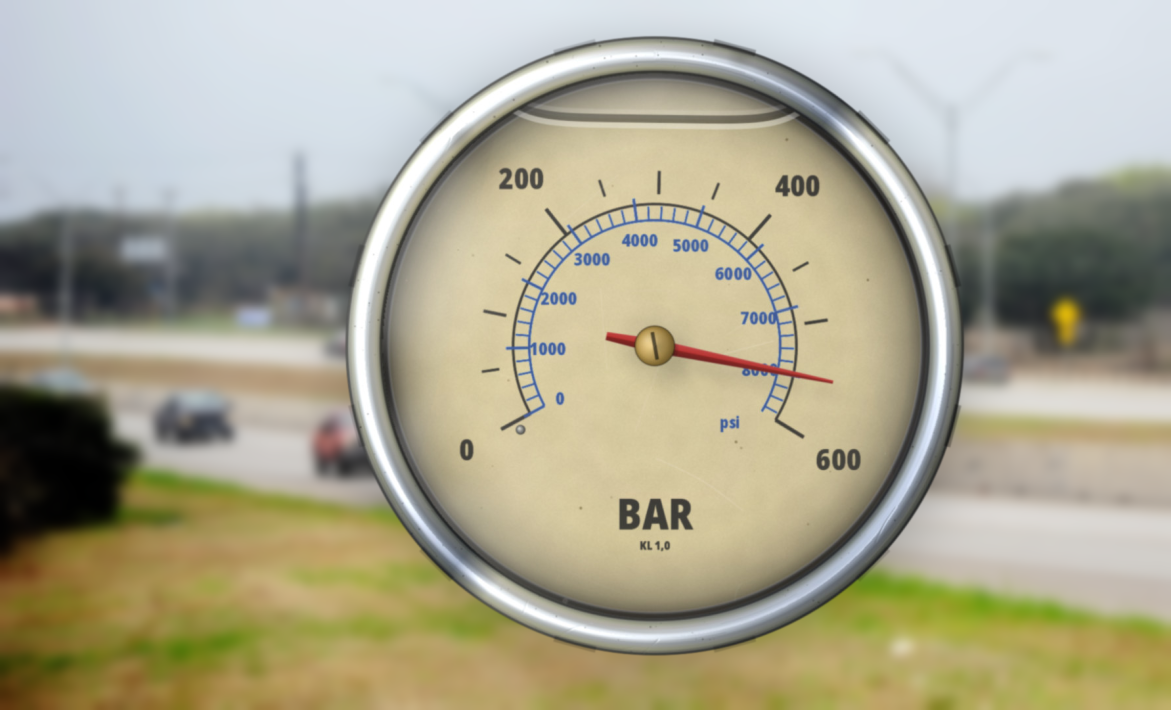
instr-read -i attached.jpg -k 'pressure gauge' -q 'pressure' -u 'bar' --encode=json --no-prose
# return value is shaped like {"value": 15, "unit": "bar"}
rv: {"value": 550, "unit": "bar"}
